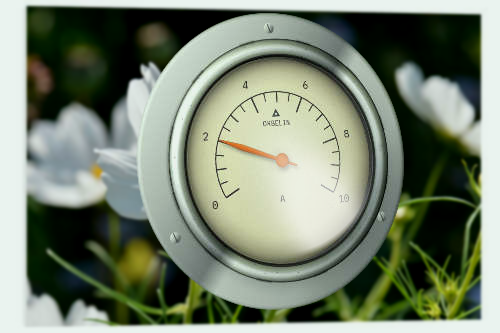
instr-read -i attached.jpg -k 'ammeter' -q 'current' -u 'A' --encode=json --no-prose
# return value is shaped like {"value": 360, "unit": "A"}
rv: {"value": 2, "unit": "A"}
